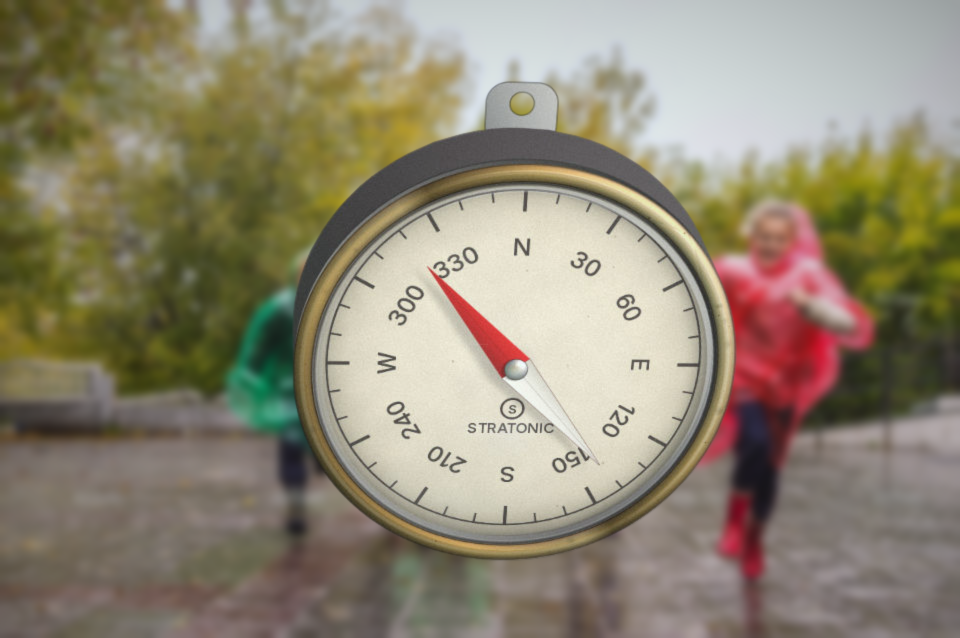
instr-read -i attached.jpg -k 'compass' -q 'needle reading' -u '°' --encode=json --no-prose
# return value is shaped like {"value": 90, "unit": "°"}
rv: {"value": 320, "unit": "°"}
